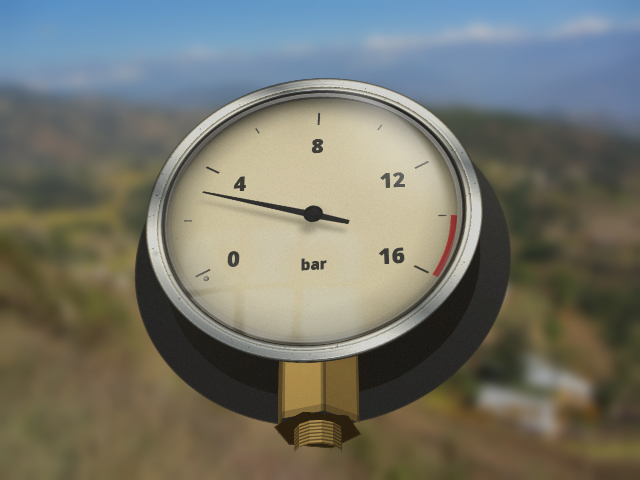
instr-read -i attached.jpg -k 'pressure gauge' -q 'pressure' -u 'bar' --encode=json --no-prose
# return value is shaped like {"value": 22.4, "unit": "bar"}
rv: {"value": 3, "unit": "bar"}
